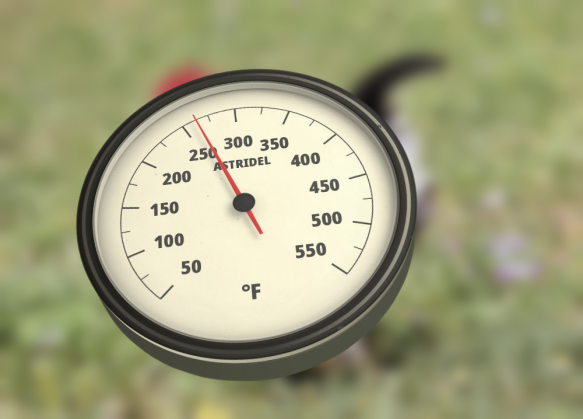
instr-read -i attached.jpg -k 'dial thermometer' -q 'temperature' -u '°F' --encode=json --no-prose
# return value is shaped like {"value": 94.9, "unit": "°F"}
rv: {"value": 262.5, "unit": "°F"}
